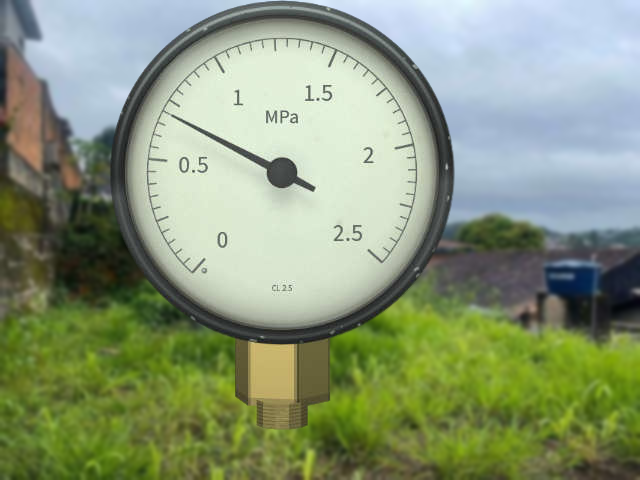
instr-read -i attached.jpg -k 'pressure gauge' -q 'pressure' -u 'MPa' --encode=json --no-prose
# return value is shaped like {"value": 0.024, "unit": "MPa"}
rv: {"value": 0.7, "unit": "MPa"}
